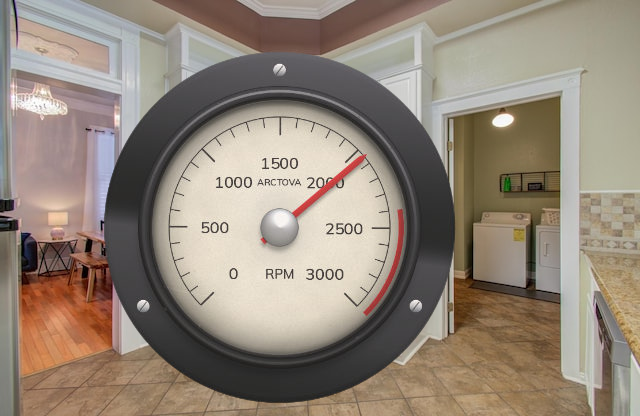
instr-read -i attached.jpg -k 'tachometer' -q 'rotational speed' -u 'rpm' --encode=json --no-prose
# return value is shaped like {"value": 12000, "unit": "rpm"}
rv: {"value": 2050, "unit": "rpm"}
